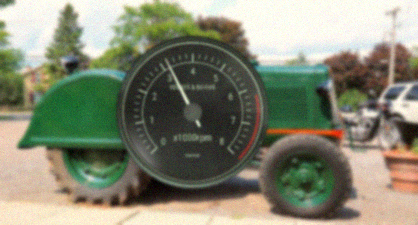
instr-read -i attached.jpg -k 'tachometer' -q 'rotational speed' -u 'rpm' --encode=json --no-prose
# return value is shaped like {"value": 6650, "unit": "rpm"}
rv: {"value": 3200, "unit": "rpm"}
